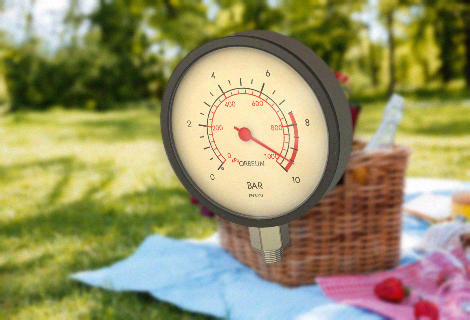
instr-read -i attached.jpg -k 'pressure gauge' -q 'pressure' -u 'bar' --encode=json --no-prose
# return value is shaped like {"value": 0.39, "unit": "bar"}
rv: {"value": 9.5, "unit": "bar"}
